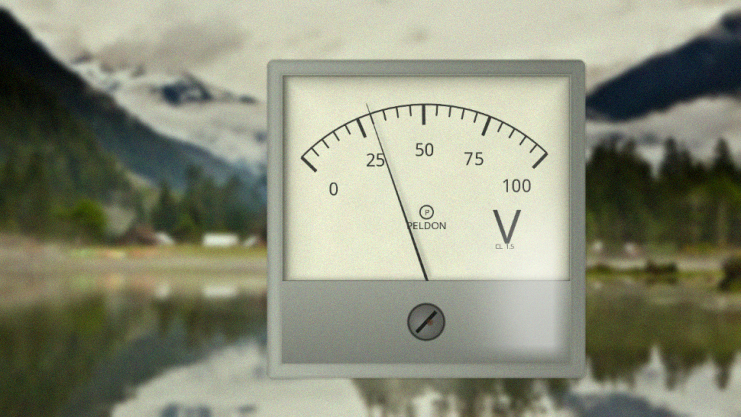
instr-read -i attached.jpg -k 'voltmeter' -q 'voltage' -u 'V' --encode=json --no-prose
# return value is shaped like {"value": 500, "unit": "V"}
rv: {"value": 30, "unit": "V"}
